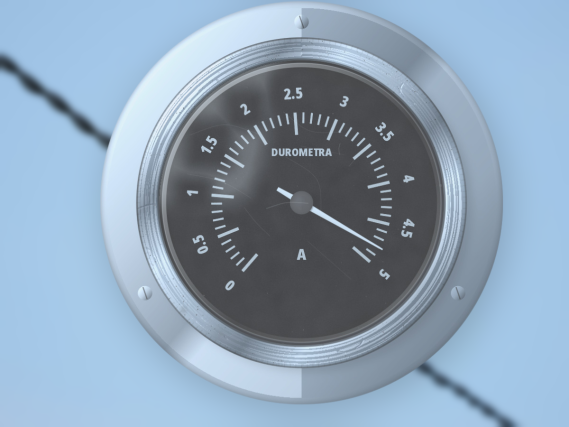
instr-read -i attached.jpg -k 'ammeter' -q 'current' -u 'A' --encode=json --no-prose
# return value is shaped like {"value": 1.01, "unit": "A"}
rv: {"value": 4.8, "unit": "A"}
